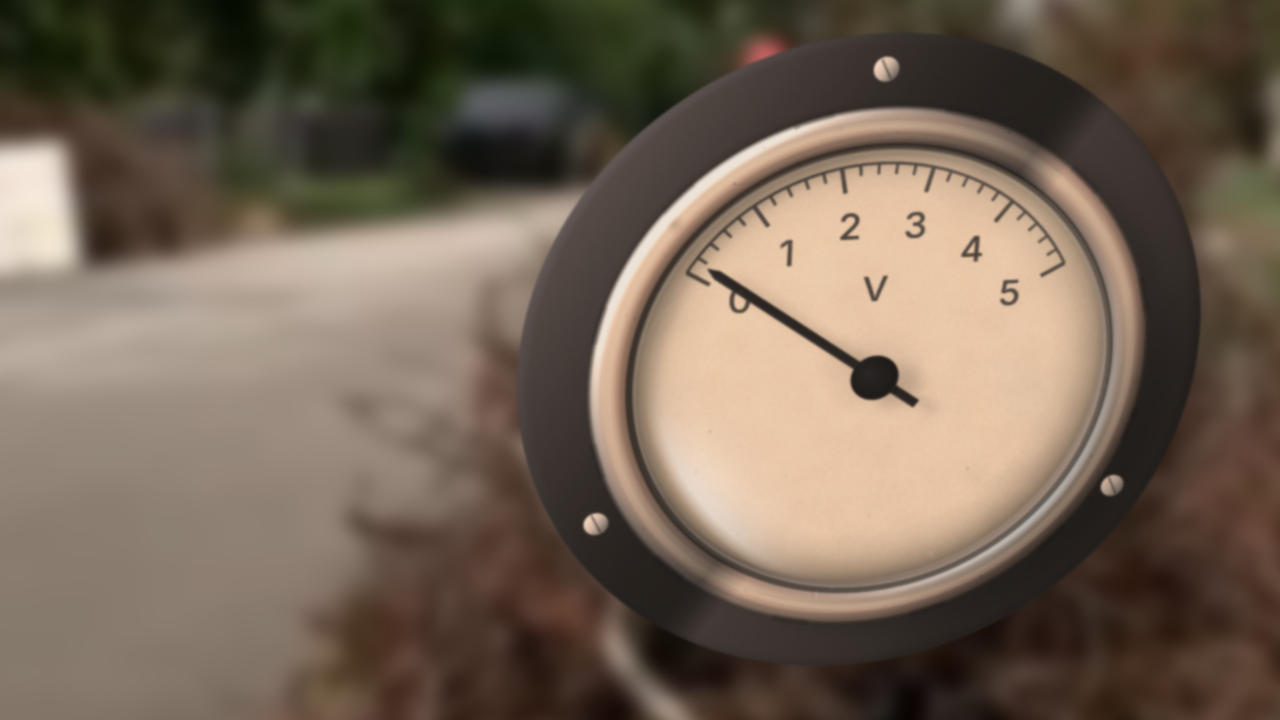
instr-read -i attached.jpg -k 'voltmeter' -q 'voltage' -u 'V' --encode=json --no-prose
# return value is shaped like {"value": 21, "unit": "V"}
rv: {"value": 0.2, "unit": "V"}
